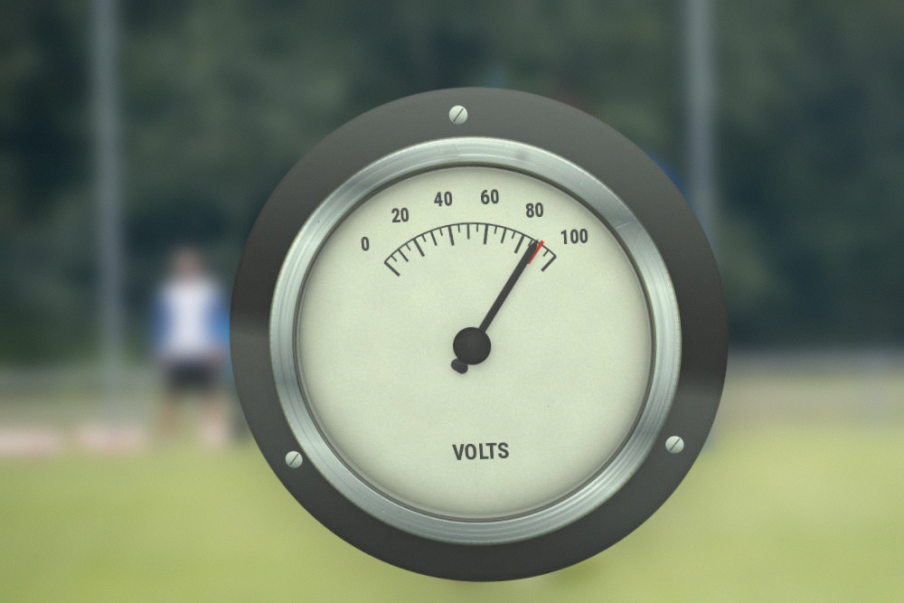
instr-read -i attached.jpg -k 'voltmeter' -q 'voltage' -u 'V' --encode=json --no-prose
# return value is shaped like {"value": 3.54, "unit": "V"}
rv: {"value": 87.5, "unit": "V"}
